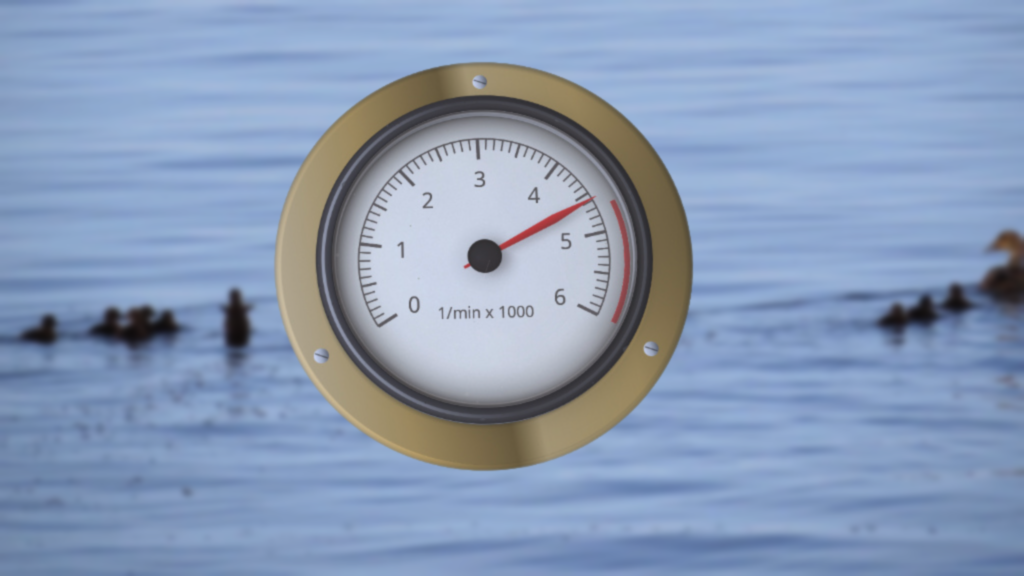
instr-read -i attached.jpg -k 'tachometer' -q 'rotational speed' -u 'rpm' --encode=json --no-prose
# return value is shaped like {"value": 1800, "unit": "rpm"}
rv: {"value": 4600, "unit": "rpm"}
